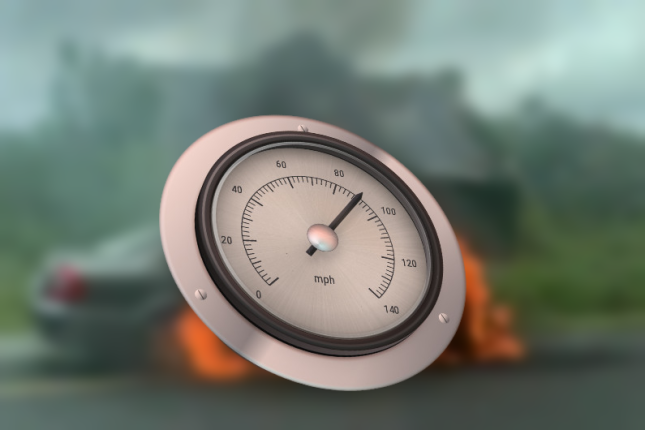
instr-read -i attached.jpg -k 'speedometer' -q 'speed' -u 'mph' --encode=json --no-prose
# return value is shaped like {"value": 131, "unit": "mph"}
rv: {"value": 90, "unit": "mph"}
